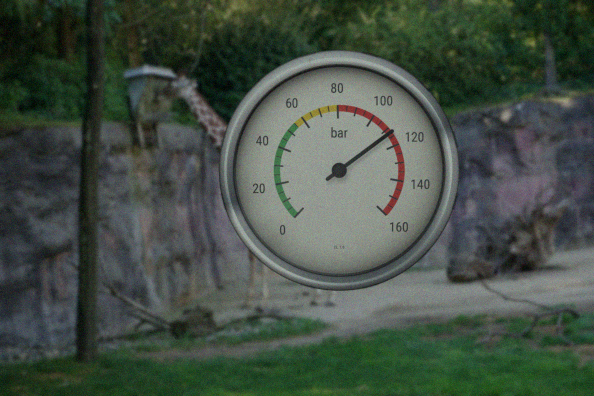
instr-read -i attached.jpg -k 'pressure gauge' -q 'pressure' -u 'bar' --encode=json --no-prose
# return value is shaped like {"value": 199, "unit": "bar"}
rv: {"value": 112.5, "unit": "bar"}
